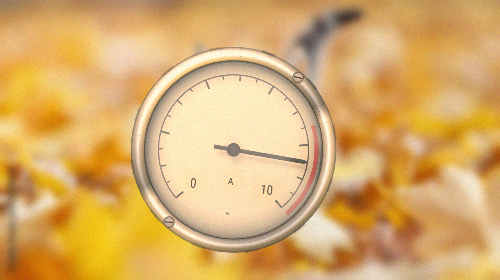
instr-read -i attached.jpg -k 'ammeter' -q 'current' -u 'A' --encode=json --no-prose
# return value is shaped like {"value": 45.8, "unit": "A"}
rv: {"value": 8.5, "unit": "A"}
